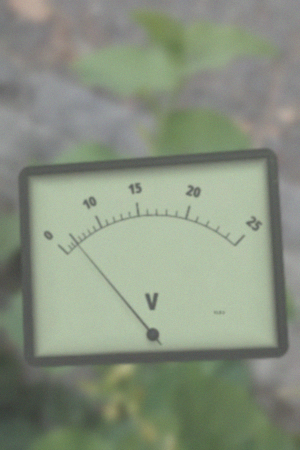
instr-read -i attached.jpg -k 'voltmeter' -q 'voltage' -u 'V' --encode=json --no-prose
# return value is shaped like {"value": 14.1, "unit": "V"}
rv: {"value": 5, "unit": "V"}
